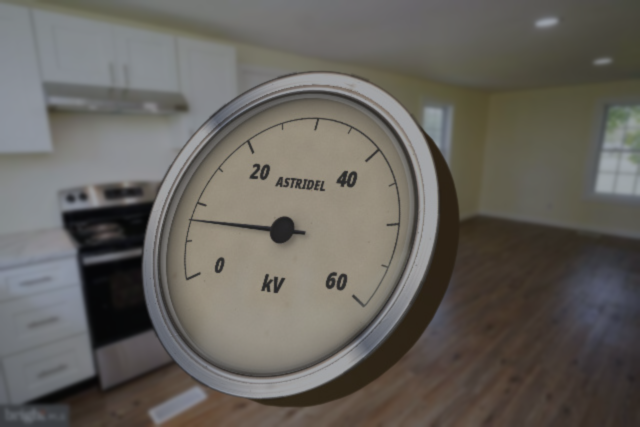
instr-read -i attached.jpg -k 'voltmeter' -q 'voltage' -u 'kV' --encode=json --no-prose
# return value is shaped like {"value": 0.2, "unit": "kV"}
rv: {"value": 7.5, "unit": "kV"}
